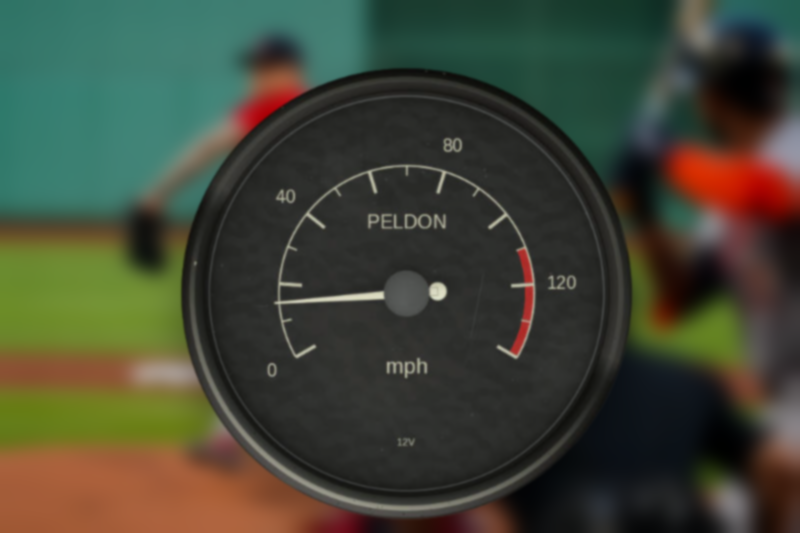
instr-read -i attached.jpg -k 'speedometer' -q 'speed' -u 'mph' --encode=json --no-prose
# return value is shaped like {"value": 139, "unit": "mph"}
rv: {"value": 15, "unit": "mph"}
